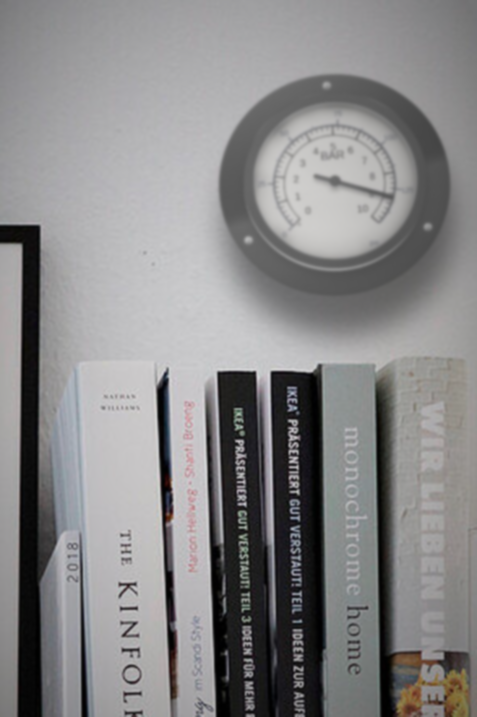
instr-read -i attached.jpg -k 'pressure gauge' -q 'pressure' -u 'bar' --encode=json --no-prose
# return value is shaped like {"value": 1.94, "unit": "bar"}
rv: {"value": 9, "unit": "bar"}
